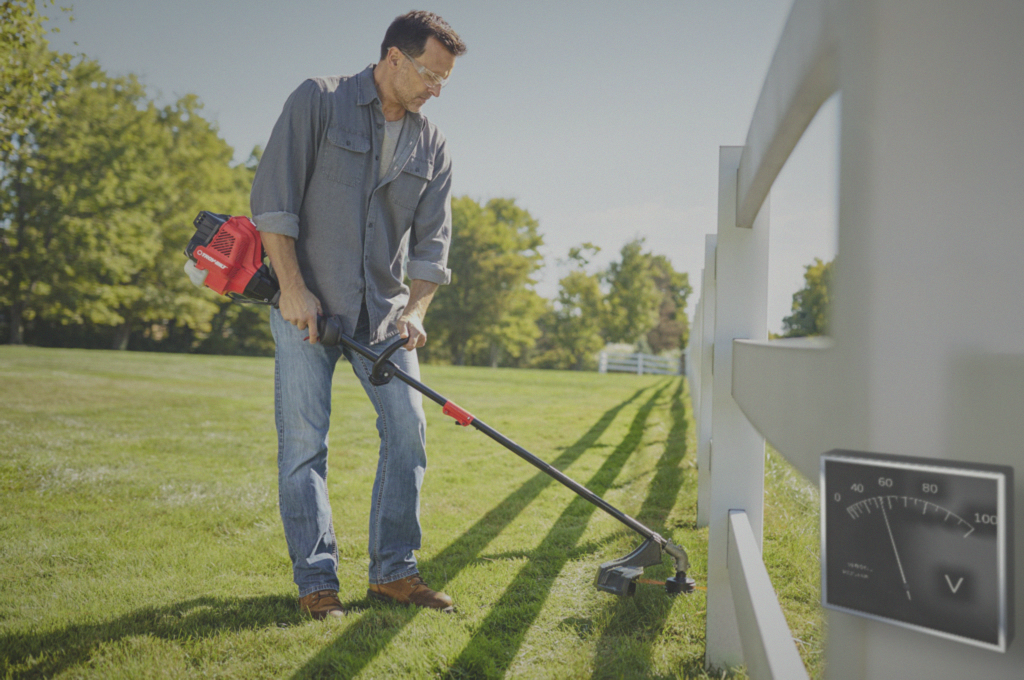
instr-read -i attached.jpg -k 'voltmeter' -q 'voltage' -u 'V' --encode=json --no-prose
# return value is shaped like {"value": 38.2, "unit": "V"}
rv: {"value": 55, "unit": "V"}
